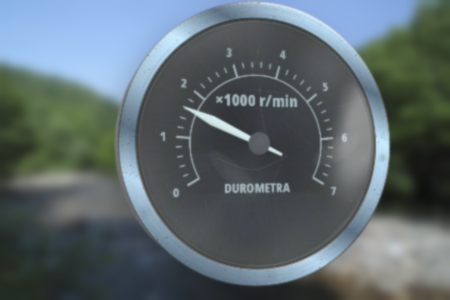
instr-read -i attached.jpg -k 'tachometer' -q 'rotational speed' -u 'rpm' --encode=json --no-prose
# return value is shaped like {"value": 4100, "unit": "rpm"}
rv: {"value": 1600, "unit": "rpm"}
